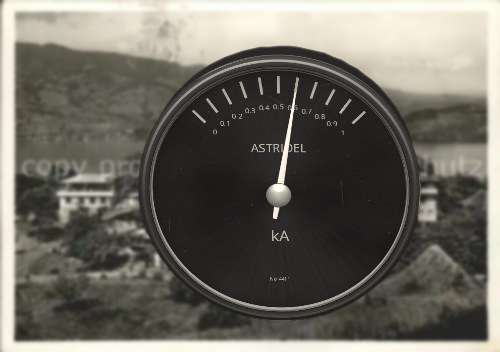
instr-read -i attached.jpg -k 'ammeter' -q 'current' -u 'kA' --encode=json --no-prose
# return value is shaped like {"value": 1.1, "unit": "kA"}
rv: {"value": 0.6, "unit": "kA"}
